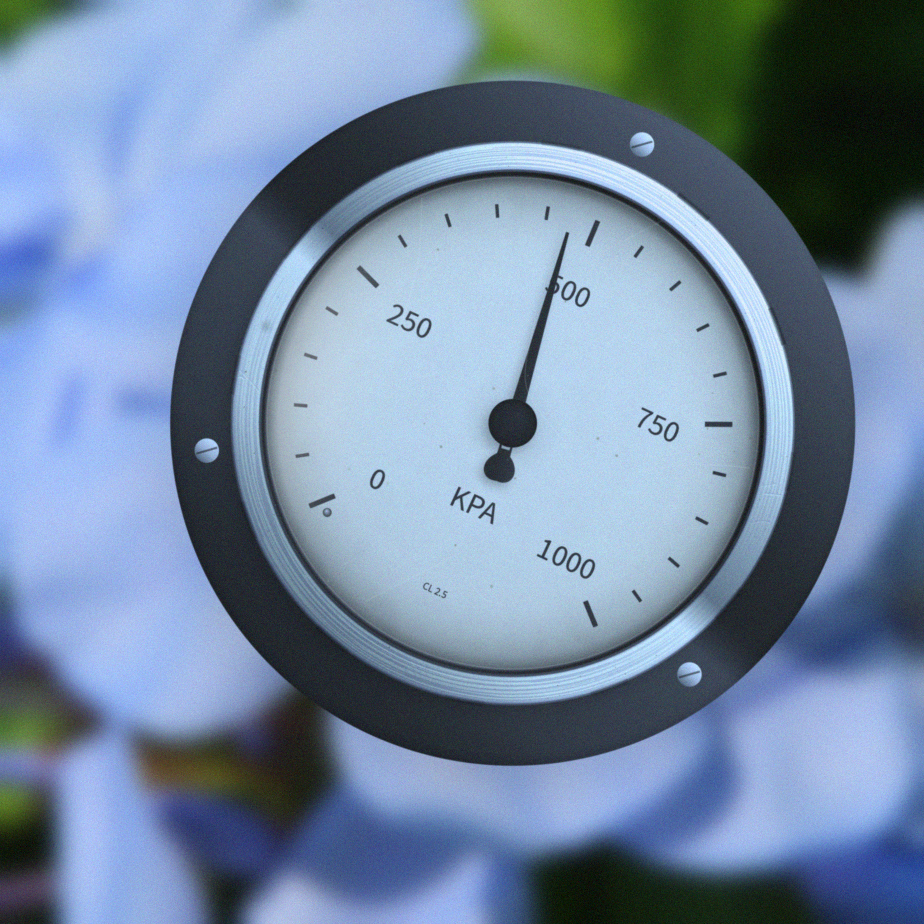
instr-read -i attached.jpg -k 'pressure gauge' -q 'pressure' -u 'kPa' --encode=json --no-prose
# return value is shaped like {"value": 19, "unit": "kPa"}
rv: {"value": 475, "unit": "kPa"}
